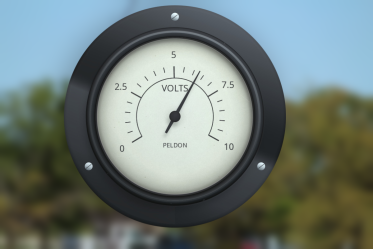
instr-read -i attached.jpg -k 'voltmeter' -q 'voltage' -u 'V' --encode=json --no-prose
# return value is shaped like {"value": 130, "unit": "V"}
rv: {"value": 6.25, "unit": "V"}
